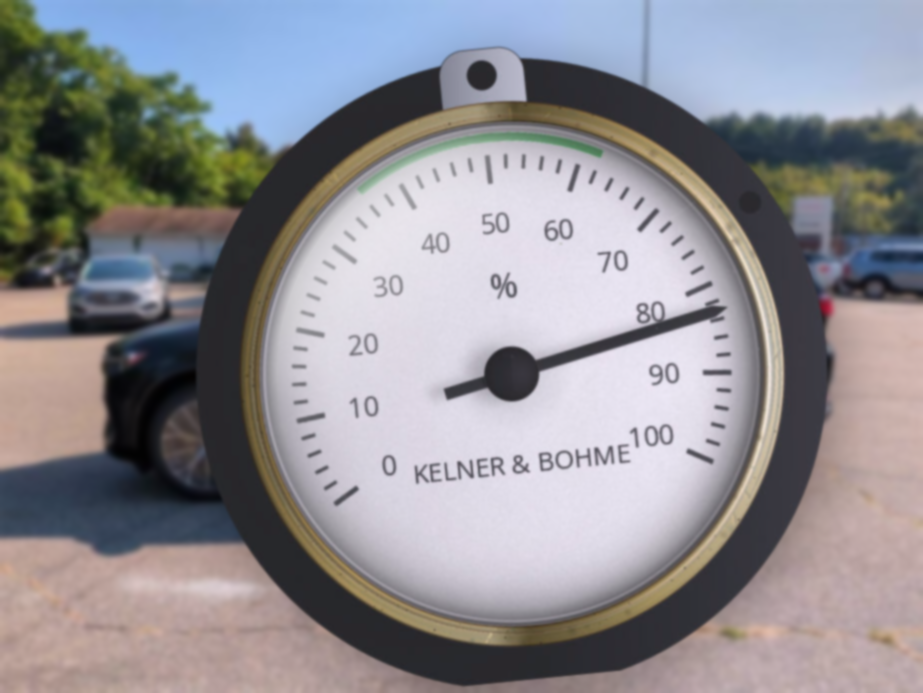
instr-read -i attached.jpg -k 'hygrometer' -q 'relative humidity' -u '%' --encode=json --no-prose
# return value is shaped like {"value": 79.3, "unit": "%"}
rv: {"value": 83, "unit": "%"}
